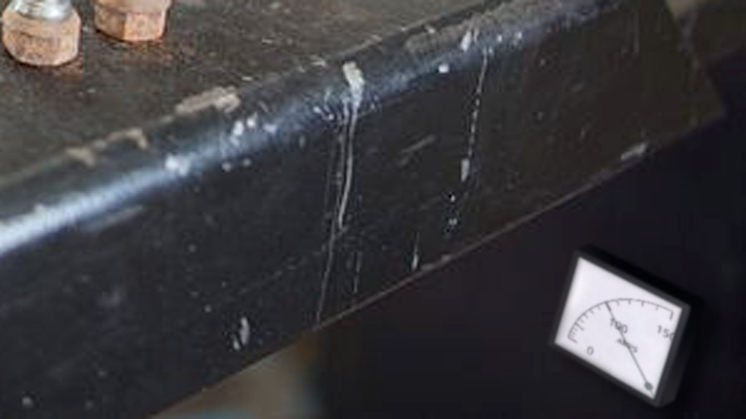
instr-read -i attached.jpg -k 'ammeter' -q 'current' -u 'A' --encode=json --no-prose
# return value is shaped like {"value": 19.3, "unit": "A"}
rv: {"value": 100, "unit": "A"}
